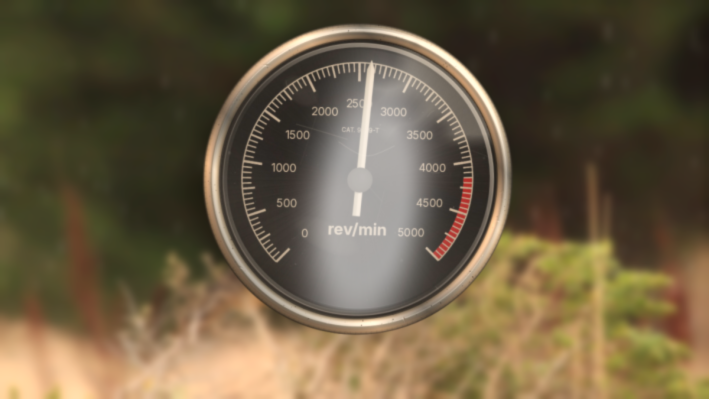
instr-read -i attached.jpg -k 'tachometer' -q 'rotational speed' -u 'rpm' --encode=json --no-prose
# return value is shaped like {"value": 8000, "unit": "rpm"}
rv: {"value": 2600, "unit": "rpm"}
